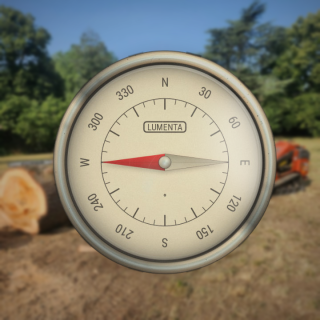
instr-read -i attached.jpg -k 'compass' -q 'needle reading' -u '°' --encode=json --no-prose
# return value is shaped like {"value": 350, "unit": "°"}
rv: {"value": 270, "unit": "°"}
